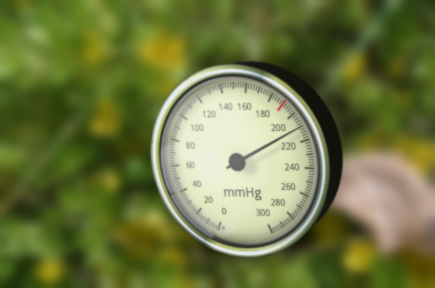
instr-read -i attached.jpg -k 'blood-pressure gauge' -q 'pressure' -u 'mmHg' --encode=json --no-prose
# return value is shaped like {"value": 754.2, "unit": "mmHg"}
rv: {"value": 210, "unit": "mmHg"}
